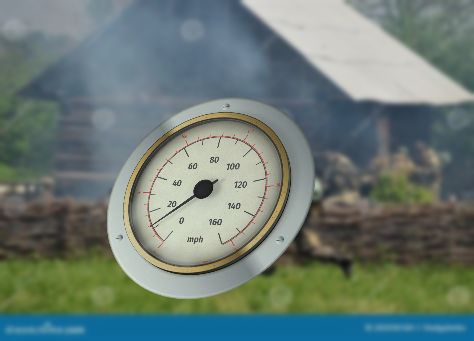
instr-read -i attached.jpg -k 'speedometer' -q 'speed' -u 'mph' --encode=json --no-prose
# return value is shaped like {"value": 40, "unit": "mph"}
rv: {"value": 10, "unit": "mph"}
